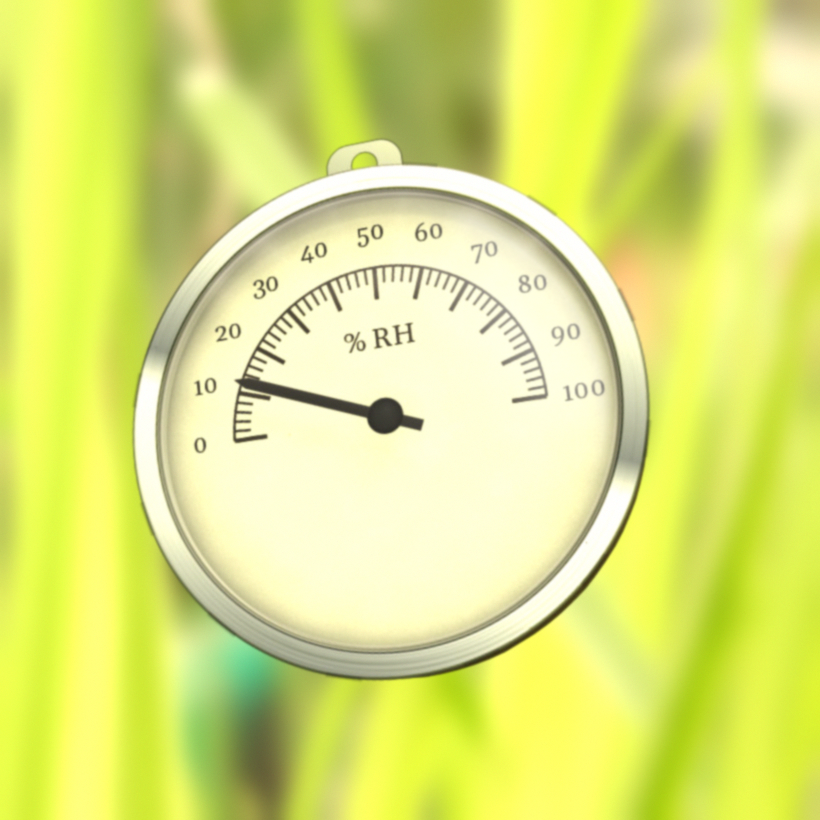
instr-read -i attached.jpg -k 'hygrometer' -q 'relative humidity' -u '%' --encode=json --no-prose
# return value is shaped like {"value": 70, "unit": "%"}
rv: {"value": 12, "unit": "%"}
